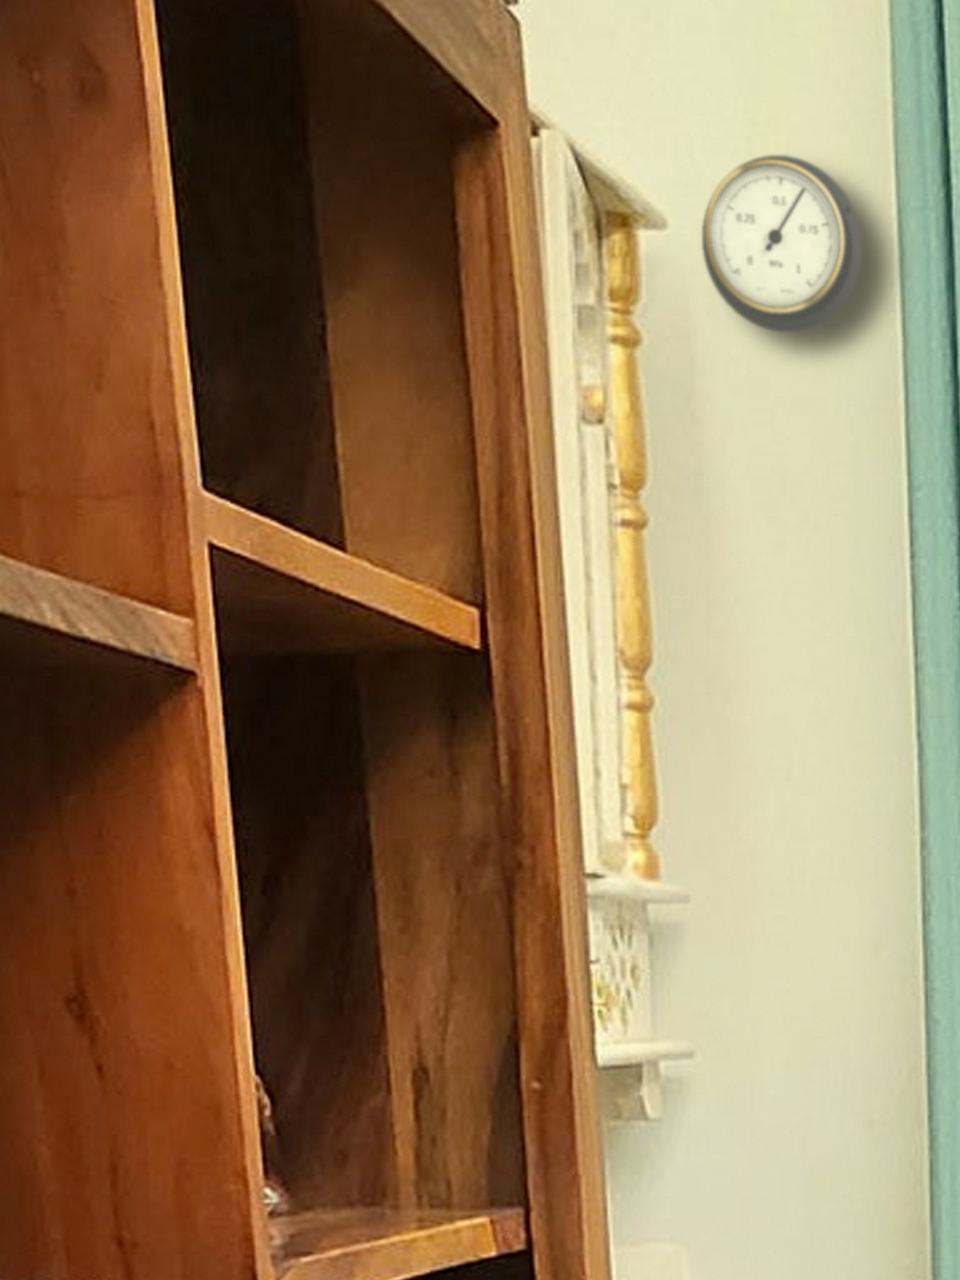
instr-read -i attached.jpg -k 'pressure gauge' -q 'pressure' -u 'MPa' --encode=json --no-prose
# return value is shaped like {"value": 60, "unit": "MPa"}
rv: {"value": 0.6, "unit": "MPa"}
